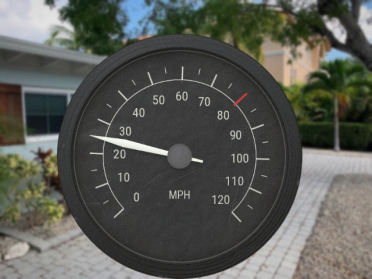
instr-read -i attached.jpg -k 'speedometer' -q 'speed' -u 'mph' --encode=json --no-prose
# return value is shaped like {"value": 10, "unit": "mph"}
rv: {"value": 25, "unit": "mph"}
